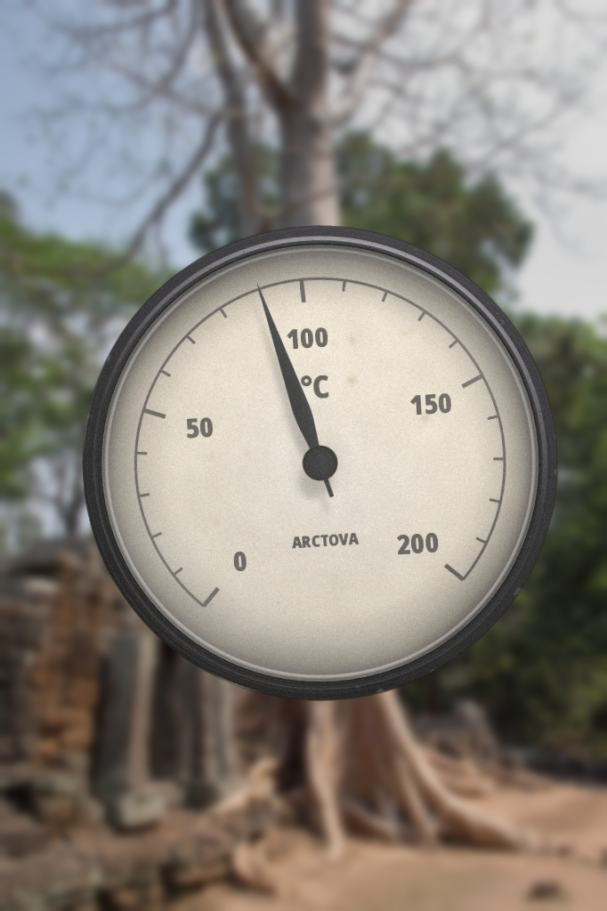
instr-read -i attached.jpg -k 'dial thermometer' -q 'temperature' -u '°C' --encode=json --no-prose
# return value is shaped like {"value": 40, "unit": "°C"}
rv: {"value": 90, "unit": "°C"}
